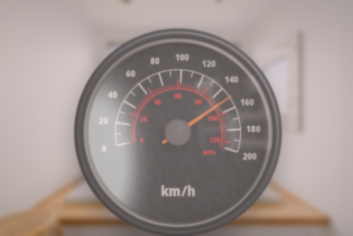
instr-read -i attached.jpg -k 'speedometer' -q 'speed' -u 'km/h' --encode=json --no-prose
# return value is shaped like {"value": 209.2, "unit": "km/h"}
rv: {"value": 150, "unit": "km/h"}
